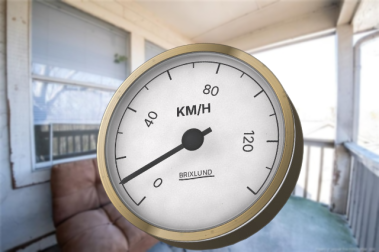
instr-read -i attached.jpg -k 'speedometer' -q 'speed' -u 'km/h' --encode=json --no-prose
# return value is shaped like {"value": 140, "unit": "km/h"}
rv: {"value": 10, "unit": "km/h"}
